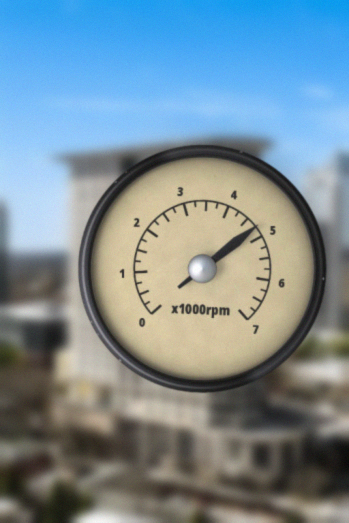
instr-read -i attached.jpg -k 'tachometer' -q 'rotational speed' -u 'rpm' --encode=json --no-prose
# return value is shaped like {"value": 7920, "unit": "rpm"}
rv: {"value": 4750, "unit": "rpm"}
